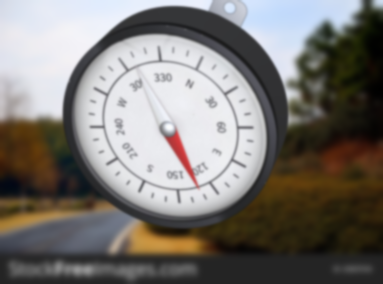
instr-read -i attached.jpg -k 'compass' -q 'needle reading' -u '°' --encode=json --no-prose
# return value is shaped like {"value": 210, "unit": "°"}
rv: {"value": 130, "unit": "°"}
